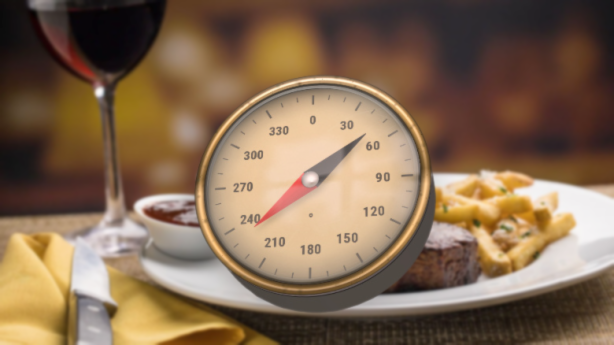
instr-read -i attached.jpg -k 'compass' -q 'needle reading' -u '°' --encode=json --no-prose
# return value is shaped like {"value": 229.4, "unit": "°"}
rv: {"value": 230, "unit": "°"}
